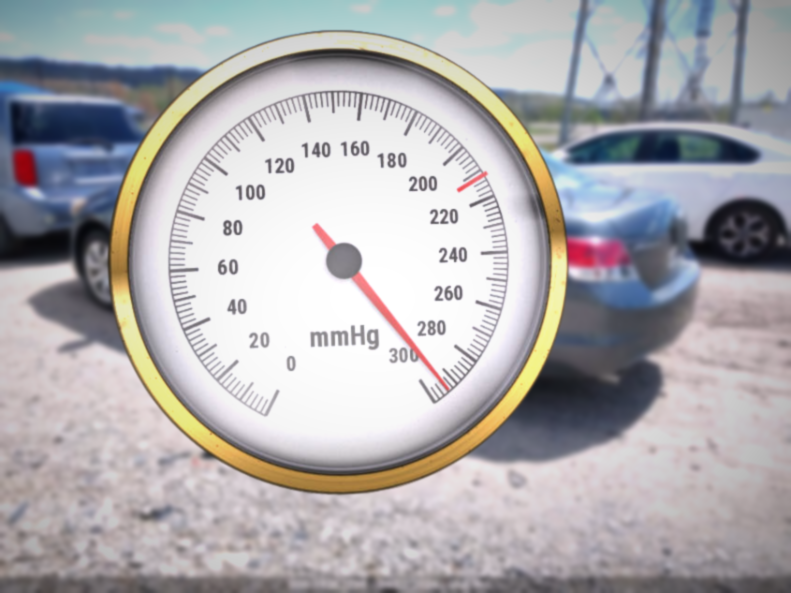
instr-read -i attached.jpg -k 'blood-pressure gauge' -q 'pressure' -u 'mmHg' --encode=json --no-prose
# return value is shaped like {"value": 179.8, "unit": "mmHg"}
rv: {"value": 294, "unit": "mmHg"}
